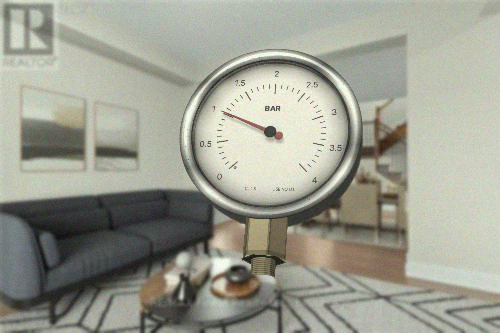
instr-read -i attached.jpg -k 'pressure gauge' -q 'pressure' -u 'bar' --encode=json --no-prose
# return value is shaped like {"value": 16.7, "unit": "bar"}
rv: {"value": 1, "unit": "bar"}
